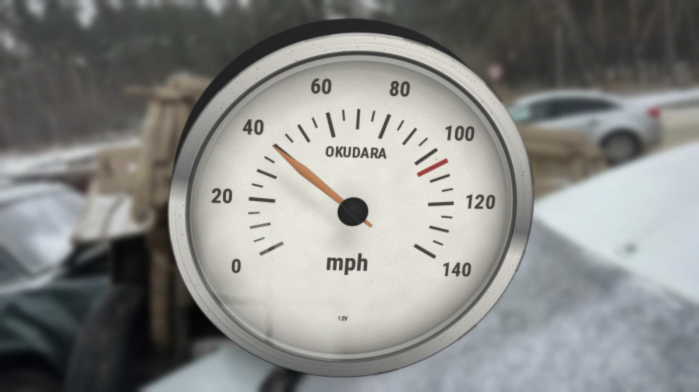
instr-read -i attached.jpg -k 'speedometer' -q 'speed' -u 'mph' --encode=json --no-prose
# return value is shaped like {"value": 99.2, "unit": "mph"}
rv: {"value": 40, "unit": "mph"}
